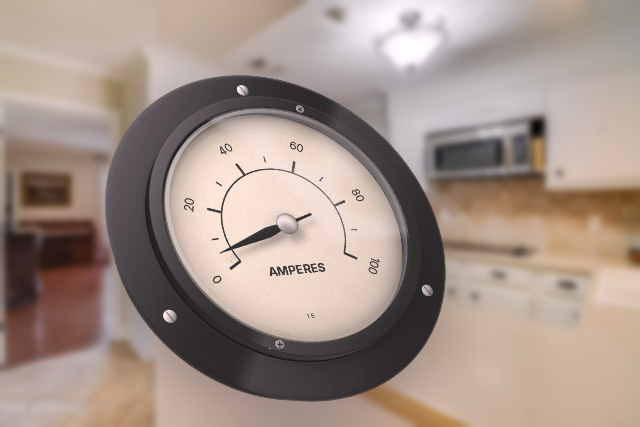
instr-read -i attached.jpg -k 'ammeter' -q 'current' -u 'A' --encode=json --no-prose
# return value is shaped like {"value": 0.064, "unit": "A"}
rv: {"value": 5, "unit": "A"}
